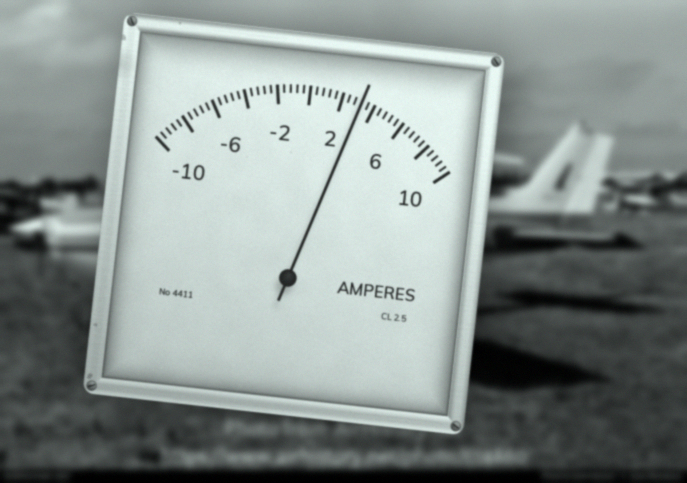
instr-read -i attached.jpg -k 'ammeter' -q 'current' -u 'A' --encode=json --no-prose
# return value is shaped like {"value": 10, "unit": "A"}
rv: {"value": 3.2, "unit": "A"}
